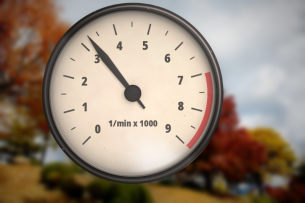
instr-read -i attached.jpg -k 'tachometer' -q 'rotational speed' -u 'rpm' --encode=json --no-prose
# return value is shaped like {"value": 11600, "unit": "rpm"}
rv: {"value": 3250, "unit": "rpm"}
